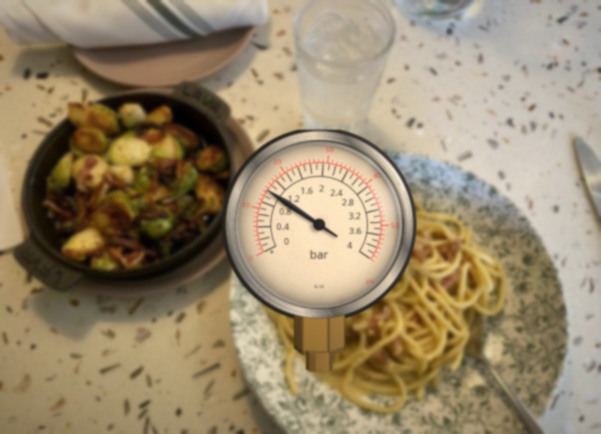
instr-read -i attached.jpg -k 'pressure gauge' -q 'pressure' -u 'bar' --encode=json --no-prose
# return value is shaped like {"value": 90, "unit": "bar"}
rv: {"value": 1, "unit": "bar"}
